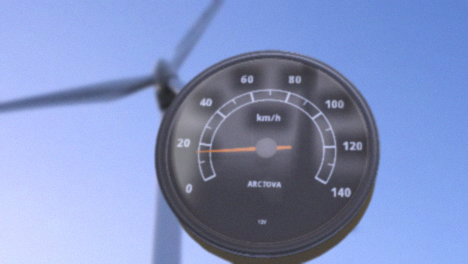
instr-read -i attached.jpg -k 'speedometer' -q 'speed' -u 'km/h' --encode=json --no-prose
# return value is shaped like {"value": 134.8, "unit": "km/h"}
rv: {"value": 15, "unit": "km/h"}
